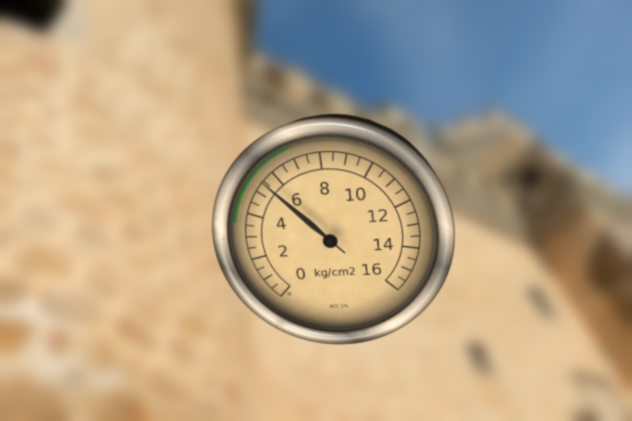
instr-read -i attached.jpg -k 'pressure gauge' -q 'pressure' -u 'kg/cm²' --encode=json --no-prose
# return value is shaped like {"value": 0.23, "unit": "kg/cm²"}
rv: {"value": 5.5, "unit": "kg/cm²"}
